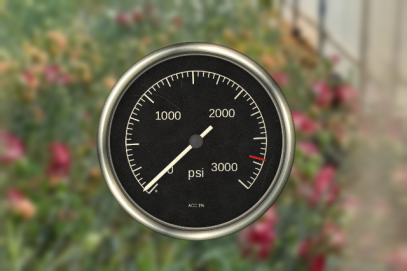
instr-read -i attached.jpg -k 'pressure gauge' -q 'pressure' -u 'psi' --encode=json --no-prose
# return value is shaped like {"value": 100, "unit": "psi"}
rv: {"value": 50, "unit": "psi"}
